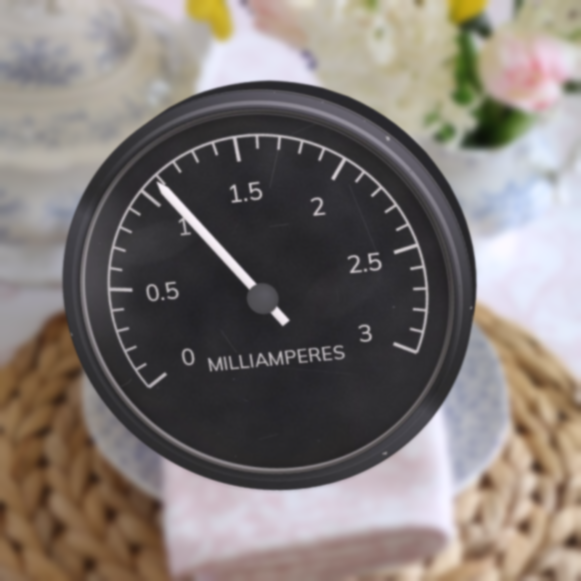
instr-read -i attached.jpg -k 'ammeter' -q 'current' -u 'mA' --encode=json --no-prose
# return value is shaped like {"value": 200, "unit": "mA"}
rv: {"value": 1.1, "unit": "mA"}
